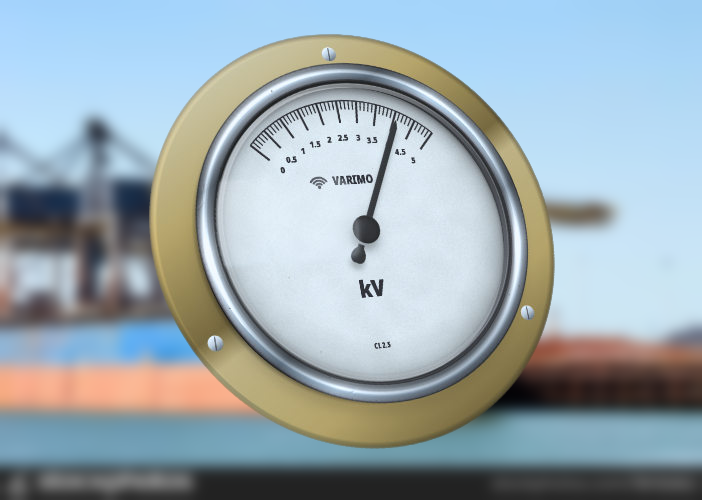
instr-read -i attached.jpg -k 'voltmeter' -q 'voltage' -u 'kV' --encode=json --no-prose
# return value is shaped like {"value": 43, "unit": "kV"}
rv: {"value": 4, "unit": "kV"}
